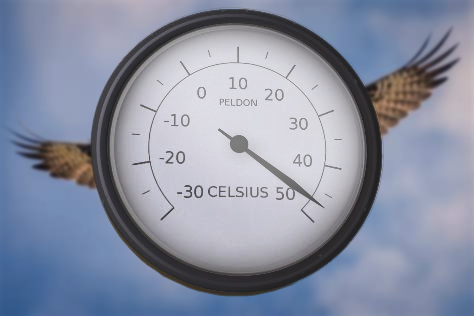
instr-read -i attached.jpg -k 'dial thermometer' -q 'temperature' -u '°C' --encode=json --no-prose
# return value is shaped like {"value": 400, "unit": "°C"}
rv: {"value": 47.5, "unit": "°C"}
